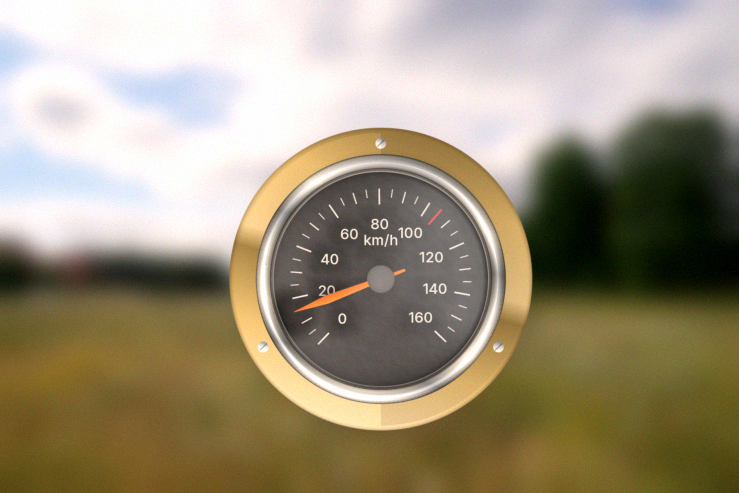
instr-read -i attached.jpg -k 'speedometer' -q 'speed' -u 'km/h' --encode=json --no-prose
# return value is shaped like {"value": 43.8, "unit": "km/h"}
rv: {"value": 15, "unit": "km/h"}
